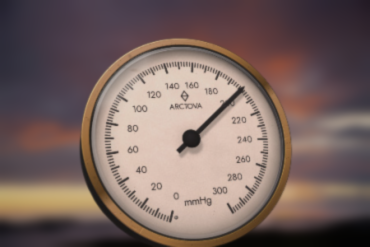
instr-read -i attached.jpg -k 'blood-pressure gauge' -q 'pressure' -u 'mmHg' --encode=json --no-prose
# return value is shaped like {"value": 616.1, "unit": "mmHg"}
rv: {"value": 200, "unit": "mmHg"}
